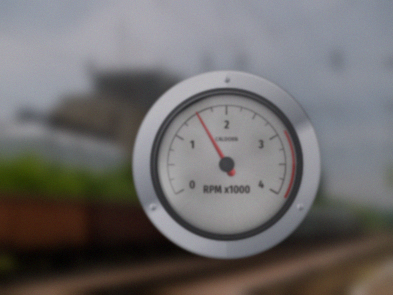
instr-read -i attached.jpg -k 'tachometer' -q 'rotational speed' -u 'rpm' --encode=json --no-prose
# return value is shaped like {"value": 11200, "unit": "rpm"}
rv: {"value": 1500, "unit": "rpm"}
